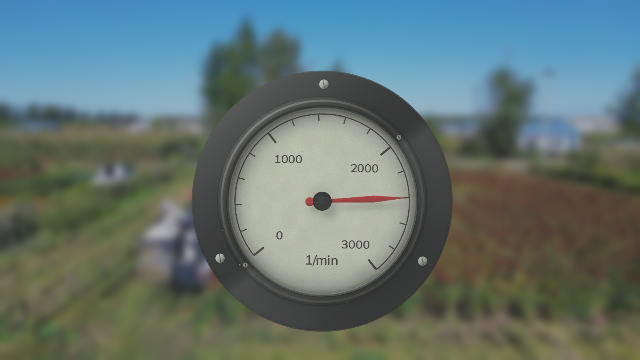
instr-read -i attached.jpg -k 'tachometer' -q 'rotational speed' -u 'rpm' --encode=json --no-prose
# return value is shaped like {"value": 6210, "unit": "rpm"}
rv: {"value": 2400, "unit": "rpm"}
